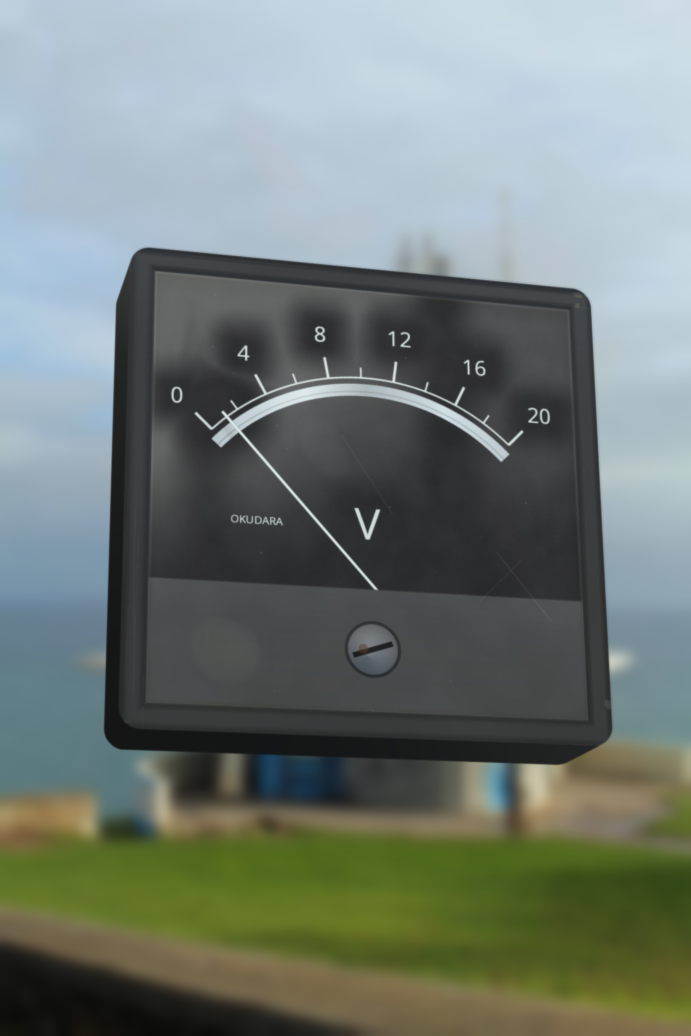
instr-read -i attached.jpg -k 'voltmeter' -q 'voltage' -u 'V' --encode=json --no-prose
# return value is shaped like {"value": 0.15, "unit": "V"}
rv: {"value": 1, "unit": "V"}
